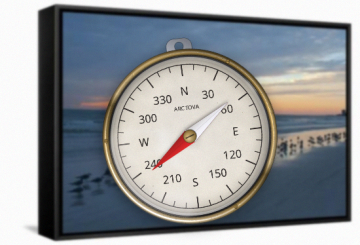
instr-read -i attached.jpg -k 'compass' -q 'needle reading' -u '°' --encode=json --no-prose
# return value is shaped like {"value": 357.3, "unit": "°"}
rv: {"value": 235, "unit": "°"}
